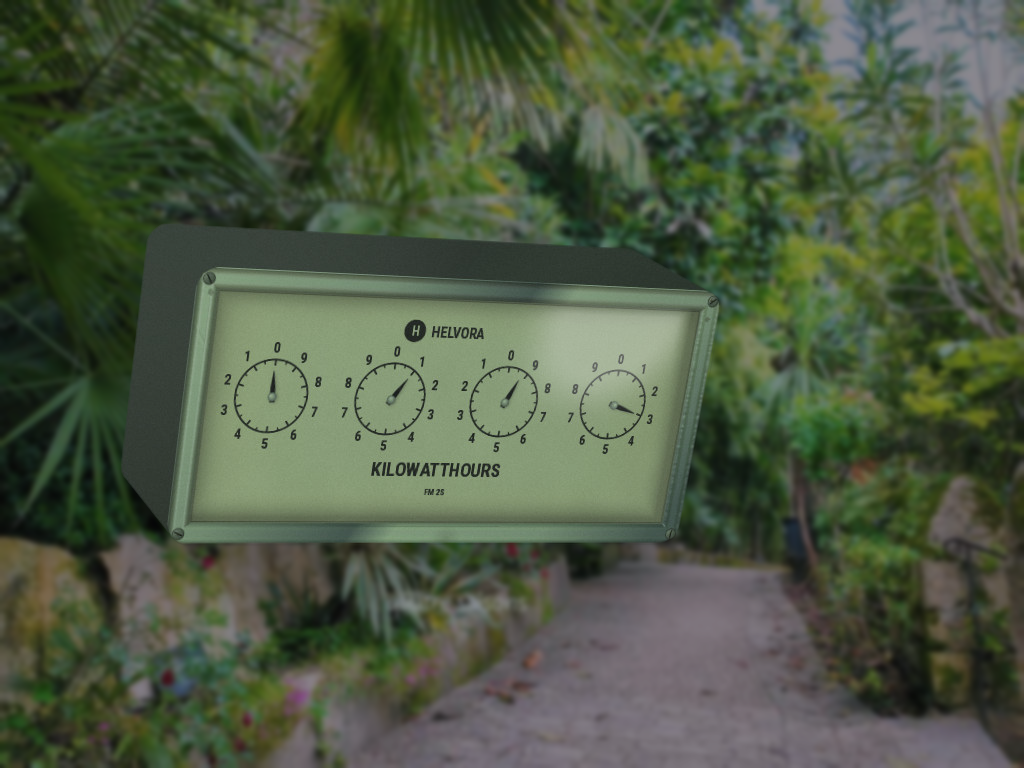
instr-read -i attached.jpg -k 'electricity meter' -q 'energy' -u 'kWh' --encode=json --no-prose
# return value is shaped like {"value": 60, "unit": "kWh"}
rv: {"value": 93, "unit": "kWh"}
